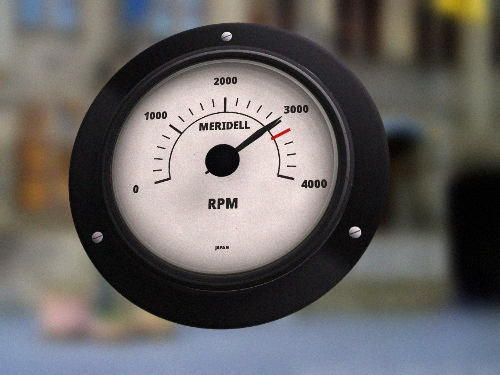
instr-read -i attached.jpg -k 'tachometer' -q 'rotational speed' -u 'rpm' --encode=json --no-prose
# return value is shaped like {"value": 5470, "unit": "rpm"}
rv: {"value": 3000, "unit": "rpm"}
